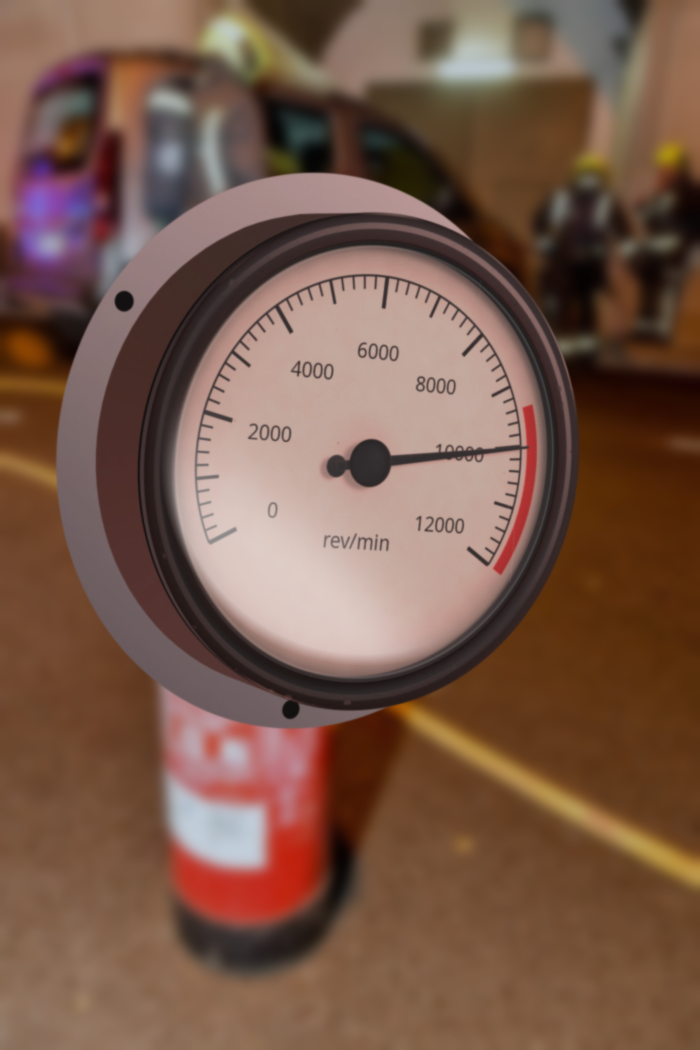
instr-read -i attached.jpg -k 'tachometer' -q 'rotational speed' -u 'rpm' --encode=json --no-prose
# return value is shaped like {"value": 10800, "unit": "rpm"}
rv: {"value": 10000, "unit": "rpm"}
